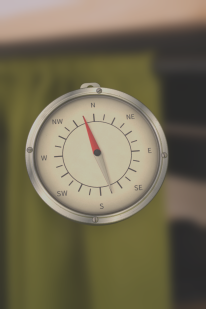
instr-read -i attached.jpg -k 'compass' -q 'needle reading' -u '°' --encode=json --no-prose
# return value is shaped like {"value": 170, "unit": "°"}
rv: {"value": 345, "unit": "°"}
